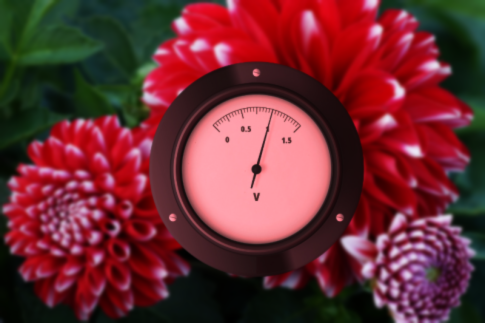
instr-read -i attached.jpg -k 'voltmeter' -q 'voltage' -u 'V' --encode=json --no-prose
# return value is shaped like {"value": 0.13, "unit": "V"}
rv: {"value": 1, "unit": "V"}
